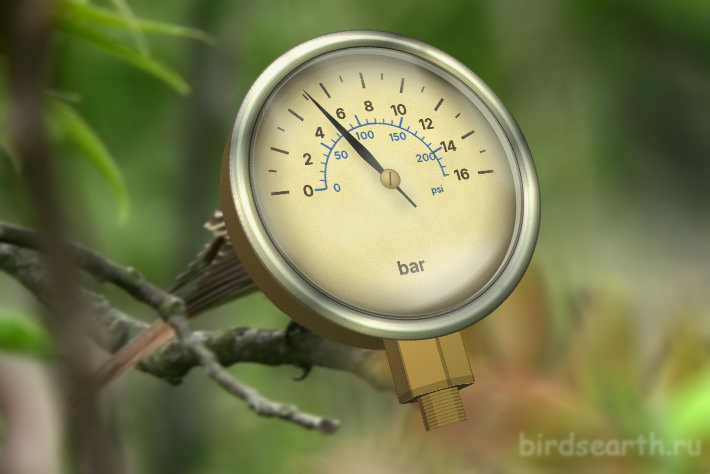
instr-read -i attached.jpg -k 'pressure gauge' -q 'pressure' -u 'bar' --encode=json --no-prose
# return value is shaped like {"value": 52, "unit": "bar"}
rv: {"value": 5, "unit": "bar"}
